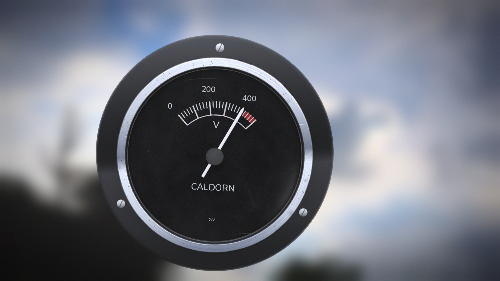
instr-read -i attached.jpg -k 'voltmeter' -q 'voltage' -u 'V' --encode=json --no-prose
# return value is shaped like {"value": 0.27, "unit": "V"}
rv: {"value": 400, "unit": "V"}
